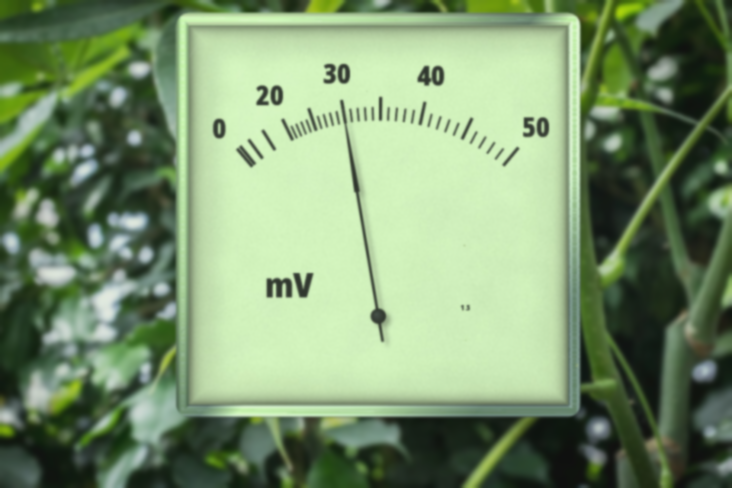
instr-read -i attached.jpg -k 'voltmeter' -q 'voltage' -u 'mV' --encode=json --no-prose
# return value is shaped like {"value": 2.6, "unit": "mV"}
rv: {"value": 30, "unit": "mV"}
